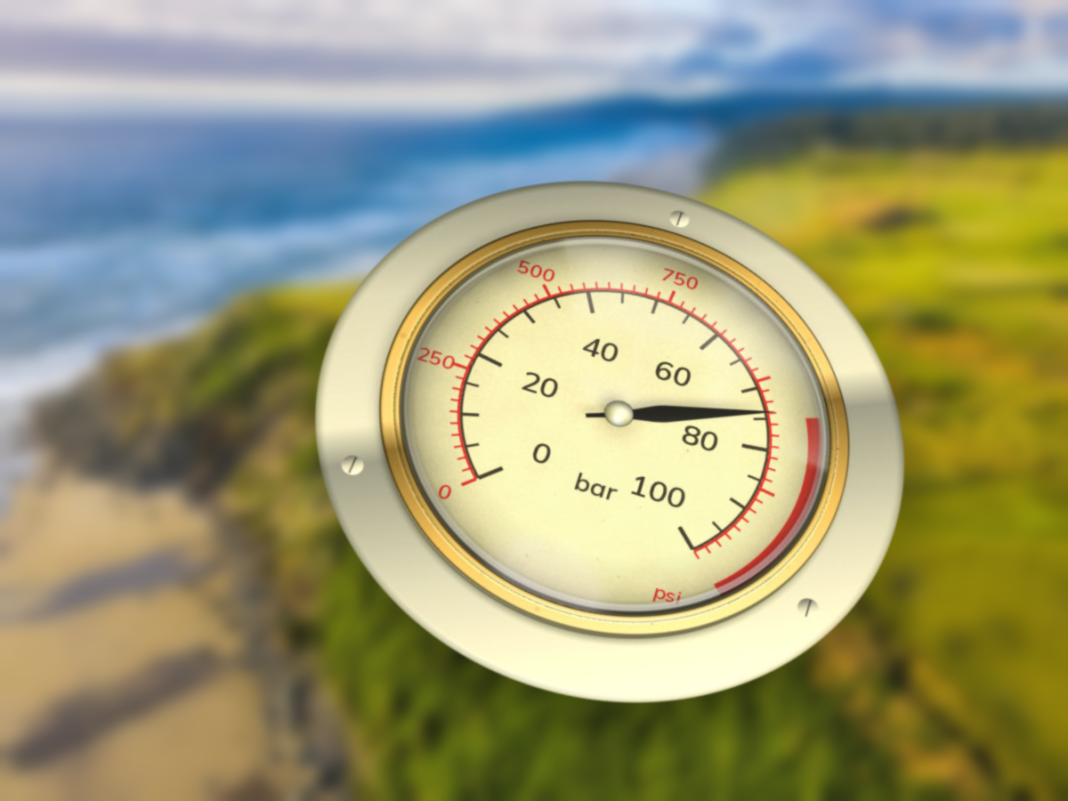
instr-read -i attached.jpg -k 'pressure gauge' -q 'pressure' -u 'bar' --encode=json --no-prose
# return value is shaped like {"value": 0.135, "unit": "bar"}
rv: {"value": 75, "unit": "bar"}
